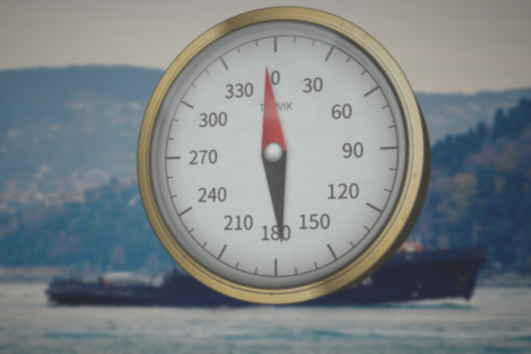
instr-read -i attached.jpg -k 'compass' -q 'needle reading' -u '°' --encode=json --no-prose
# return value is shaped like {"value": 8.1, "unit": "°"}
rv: {"value": 355, "unit": "°"}
